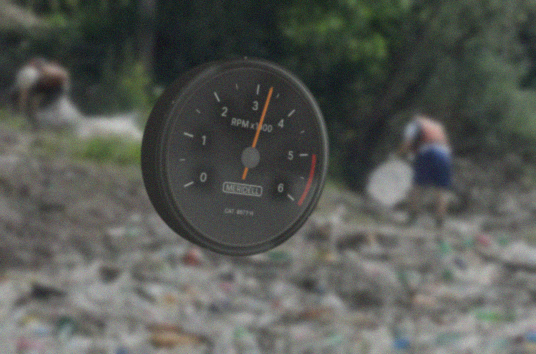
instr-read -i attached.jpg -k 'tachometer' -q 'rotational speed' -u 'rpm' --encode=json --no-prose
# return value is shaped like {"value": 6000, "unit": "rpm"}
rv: {"value": 3250, "unit": "rpm"}
